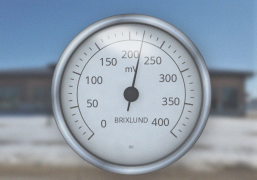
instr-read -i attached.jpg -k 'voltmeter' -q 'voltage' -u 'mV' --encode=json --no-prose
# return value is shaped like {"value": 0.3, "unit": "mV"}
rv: {"value": 220, "unit": "mV"}
